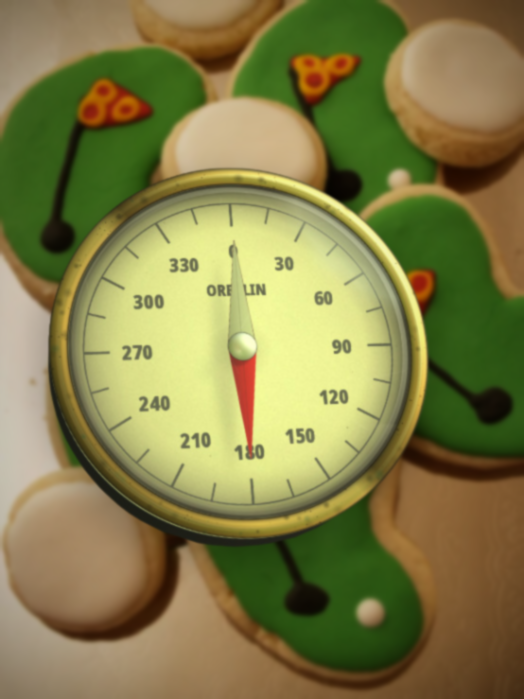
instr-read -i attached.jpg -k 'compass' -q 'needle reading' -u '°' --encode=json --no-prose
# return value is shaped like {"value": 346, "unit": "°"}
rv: {"value": 180, "unit": "°"}
